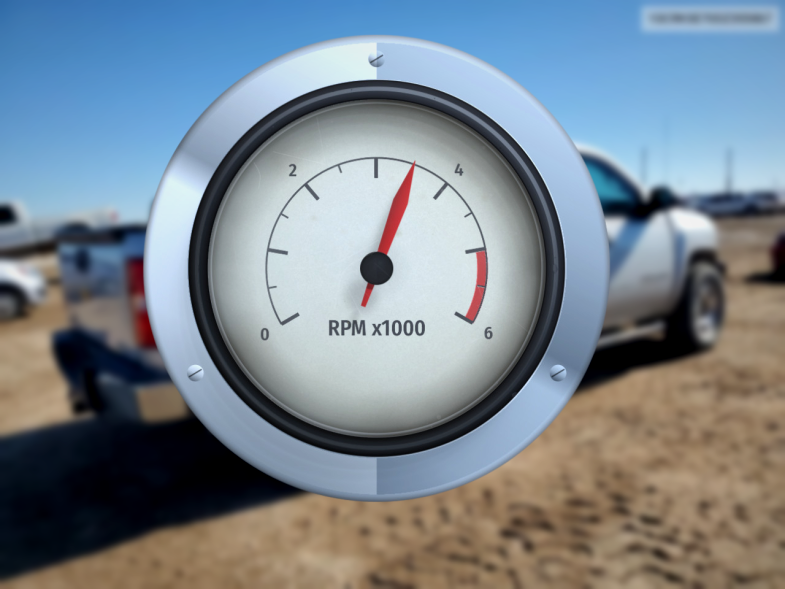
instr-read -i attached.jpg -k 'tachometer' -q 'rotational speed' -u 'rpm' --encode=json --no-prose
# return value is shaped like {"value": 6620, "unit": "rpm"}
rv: {"value": 3500, "unit": "rpm"}
